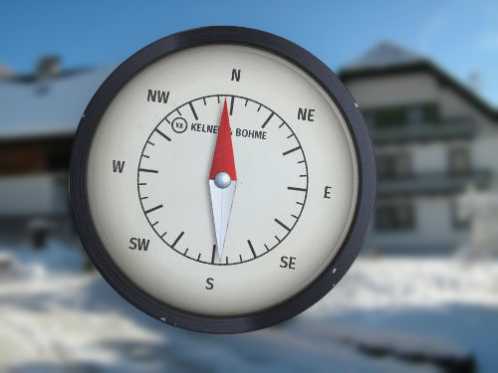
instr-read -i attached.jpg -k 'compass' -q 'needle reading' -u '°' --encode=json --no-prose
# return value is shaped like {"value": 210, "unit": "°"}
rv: {"value": 355, "unit": "°"}
